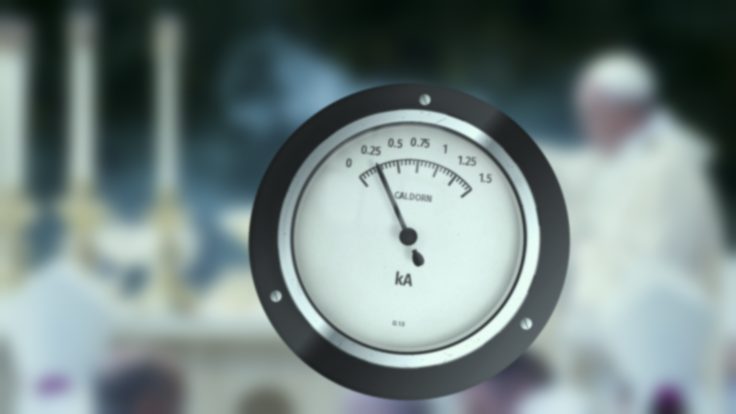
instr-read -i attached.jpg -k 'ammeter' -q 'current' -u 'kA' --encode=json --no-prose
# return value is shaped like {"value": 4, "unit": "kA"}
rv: {"value": 0.25, "unit": "kA"}
